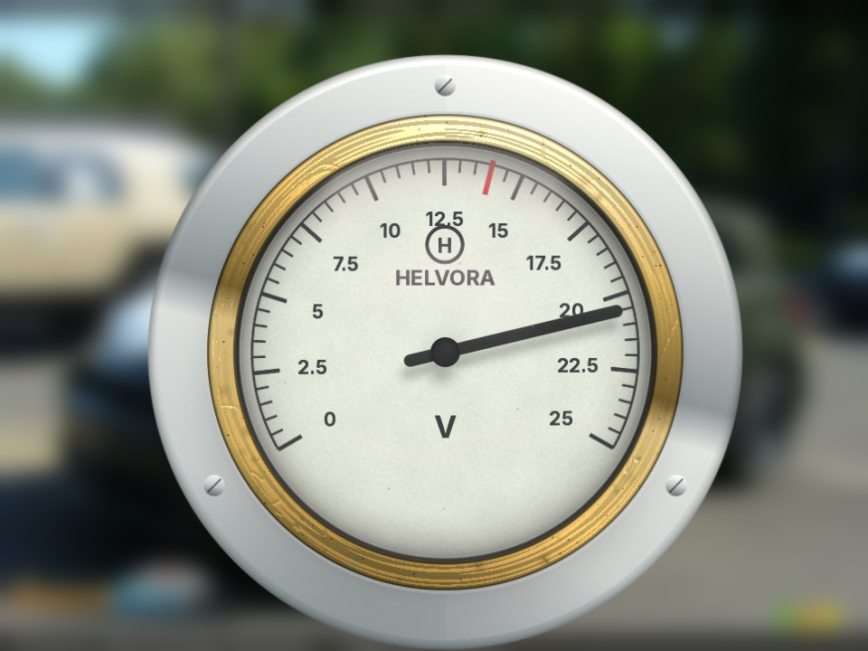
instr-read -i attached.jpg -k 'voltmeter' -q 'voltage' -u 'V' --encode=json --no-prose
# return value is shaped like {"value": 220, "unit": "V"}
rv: {"value": 20.5, "unit": "V"}
